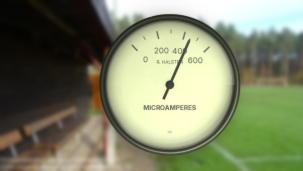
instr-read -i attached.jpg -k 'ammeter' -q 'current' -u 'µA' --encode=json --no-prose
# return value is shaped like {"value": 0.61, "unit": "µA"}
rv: {"value": 450, "unit": "µA"}
